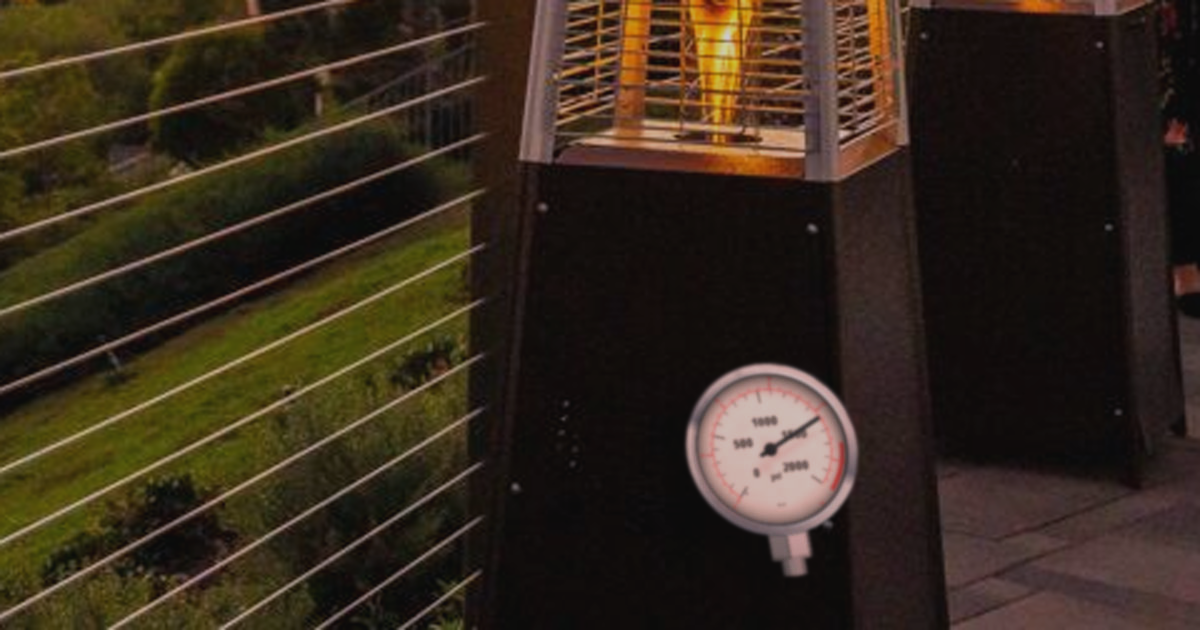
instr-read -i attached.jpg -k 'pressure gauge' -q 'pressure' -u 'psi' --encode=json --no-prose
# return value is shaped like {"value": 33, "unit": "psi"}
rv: {"value": 1500, "unit": "psi"}
